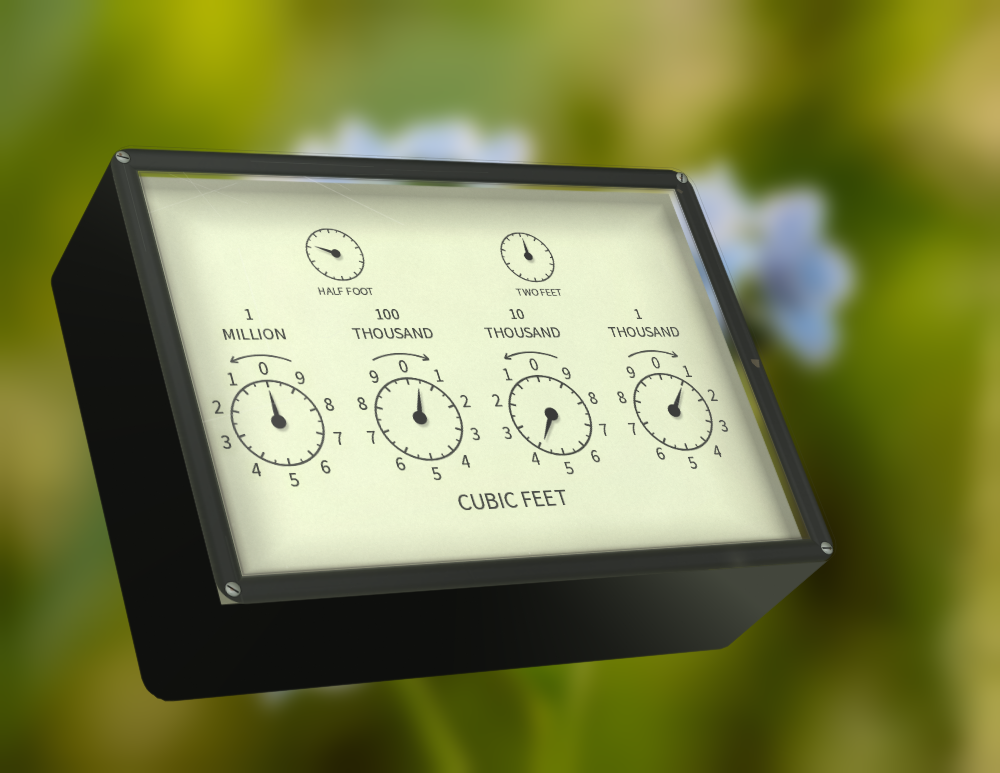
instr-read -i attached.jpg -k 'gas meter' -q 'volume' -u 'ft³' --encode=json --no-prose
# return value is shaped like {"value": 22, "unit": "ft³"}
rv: {"value": 4100, "unit": "ft³"}
